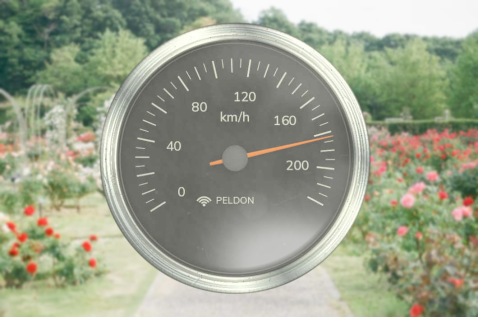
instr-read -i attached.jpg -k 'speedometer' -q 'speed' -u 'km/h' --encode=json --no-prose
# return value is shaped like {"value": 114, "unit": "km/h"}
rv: {"value": 182.5, "unit": "km/h"}
